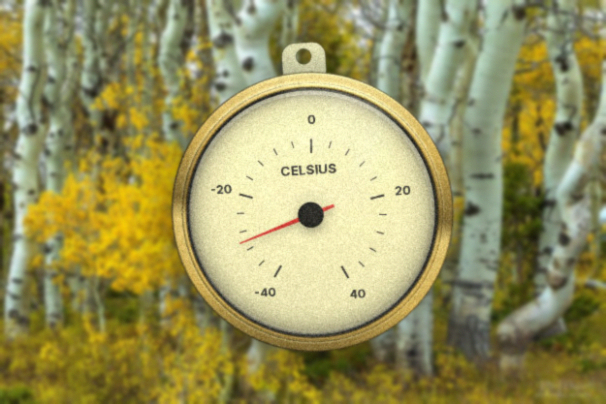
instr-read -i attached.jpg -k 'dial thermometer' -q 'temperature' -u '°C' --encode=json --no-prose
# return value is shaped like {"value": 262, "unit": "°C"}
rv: {"value": -30, "unit": "°C"}
